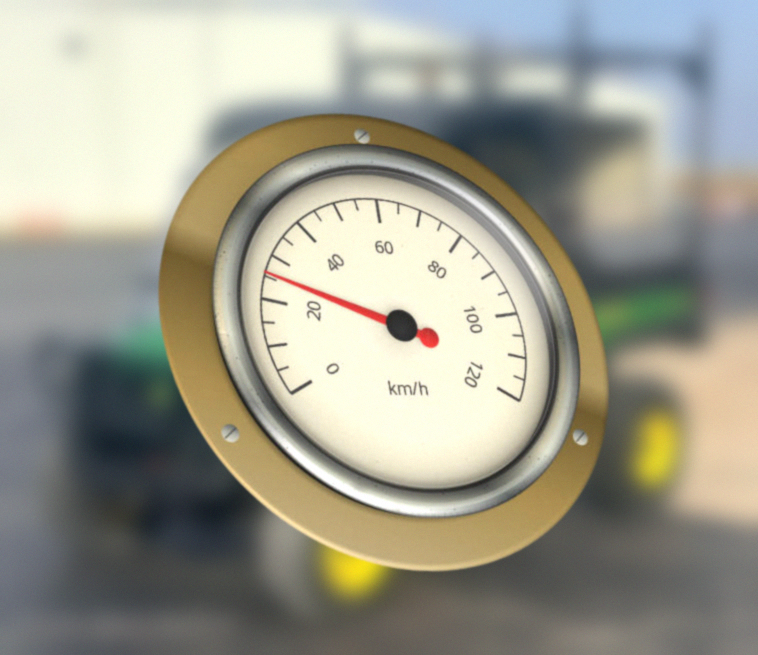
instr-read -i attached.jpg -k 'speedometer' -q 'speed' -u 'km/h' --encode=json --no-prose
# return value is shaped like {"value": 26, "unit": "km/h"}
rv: {"value": 25, "unit": "km/h"}
